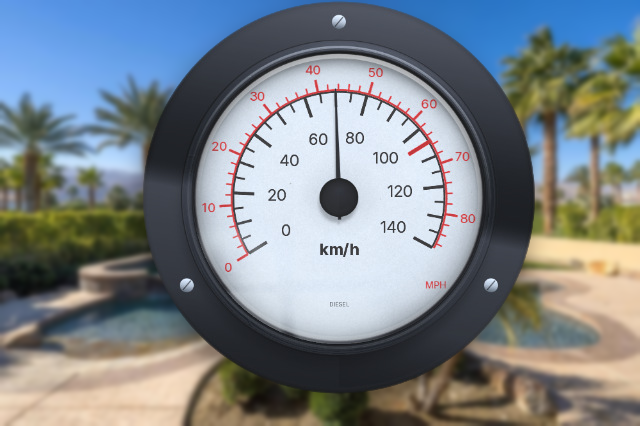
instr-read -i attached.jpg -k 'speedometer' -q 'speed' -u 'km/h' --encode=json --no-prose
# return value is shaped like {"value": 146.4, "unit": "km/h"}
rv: {"value": 70, "unit": "km/h"}
